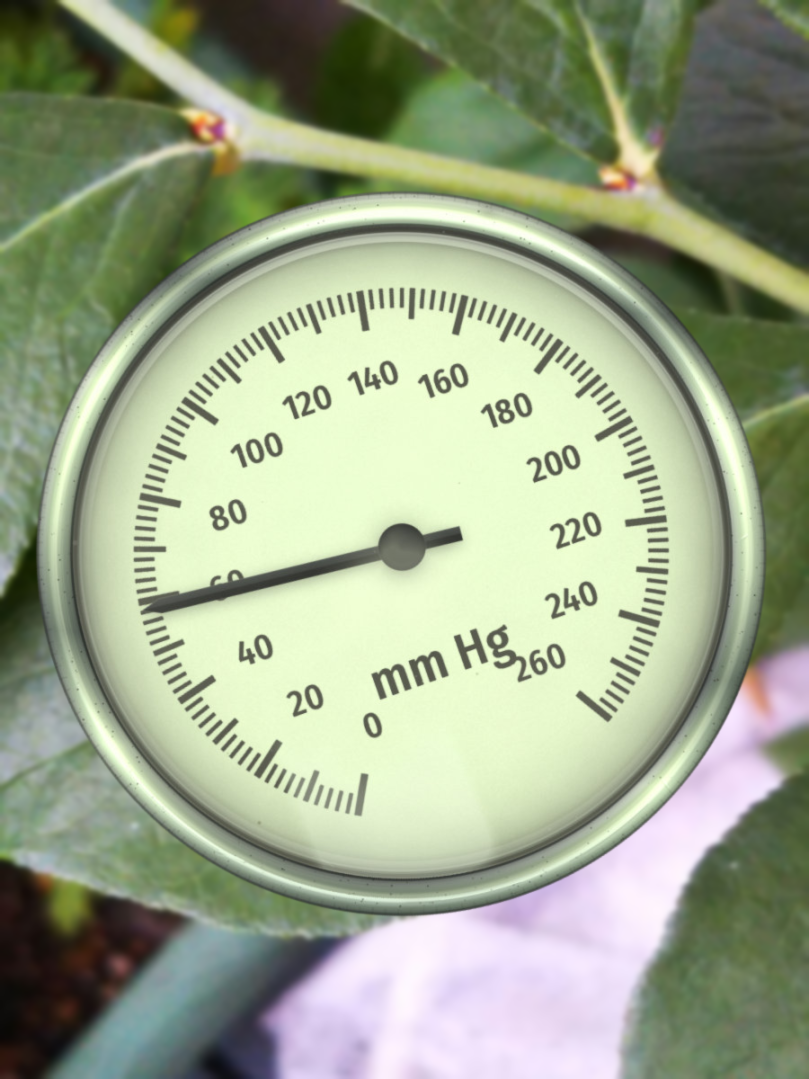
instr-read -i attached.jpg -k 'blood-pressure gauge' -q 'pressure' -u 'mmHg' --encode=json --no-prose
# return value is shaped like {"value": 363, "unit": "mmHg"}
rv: {"value": 58, "unit": "mmHg"}
